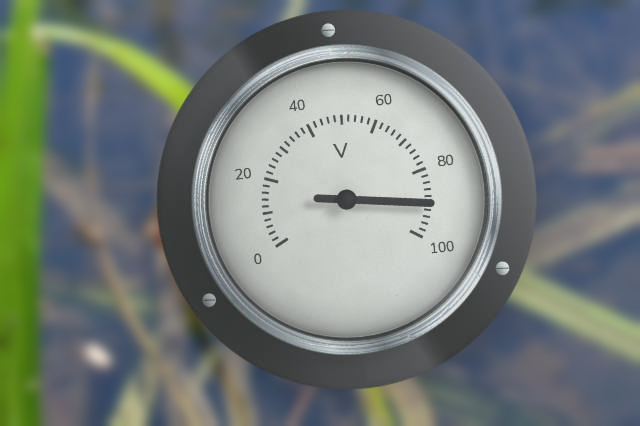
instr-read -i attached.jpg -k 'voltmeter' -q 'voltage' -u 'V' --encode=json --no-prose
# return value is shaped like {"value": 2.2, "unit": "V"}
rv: {"value": 90, "unit": "V"}
